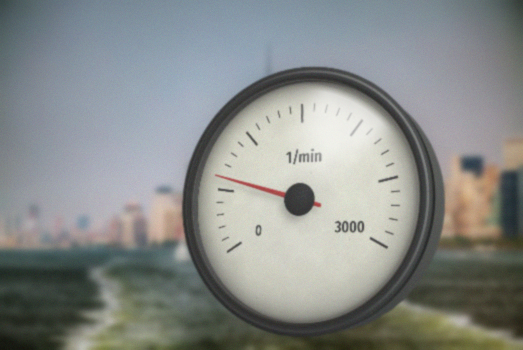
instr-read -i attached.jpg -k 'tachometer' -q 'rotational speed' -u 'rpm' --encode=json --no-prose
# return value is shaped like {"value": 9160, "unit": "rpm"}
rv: {"value": 600, "unit": "rpm"}
